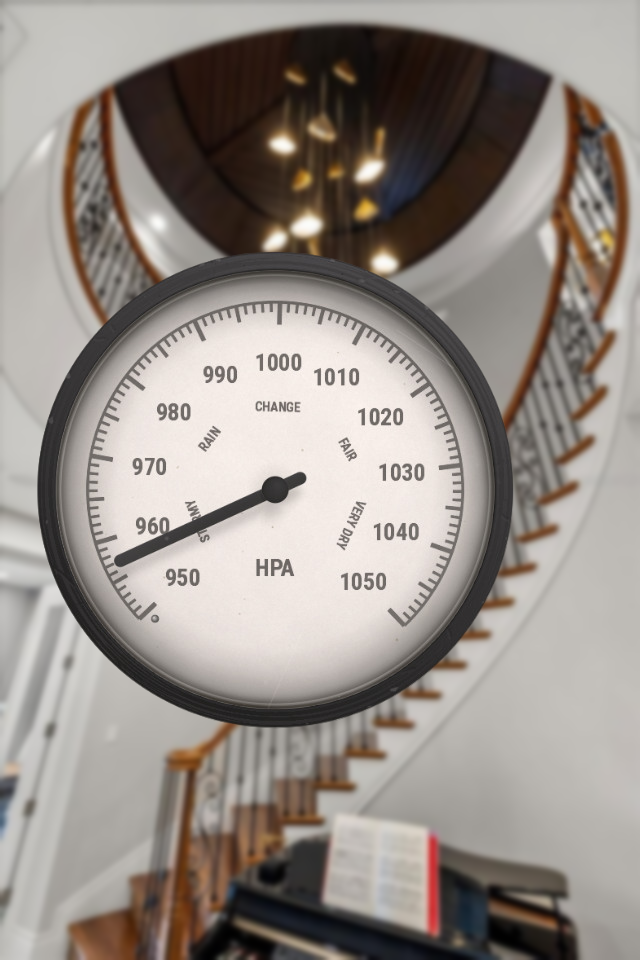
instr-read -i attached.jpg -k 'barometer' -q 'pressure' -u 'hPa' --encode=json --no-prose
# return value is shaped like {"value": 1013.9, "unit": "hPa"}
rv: {"value": 957, "unit": "hPa"}
